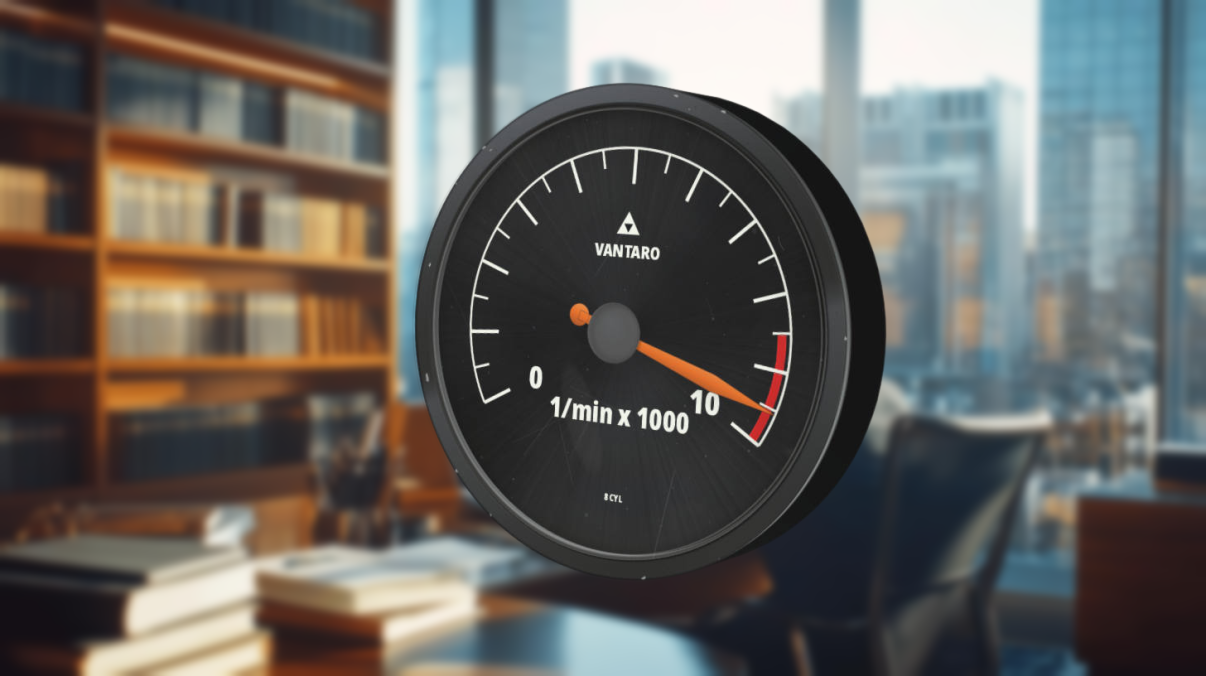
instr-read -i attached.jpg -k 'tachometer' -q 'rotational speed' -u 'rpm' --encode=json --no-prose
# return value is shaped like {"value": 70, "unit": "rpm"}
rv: {"value": 9500, "unit": "rpm"}
